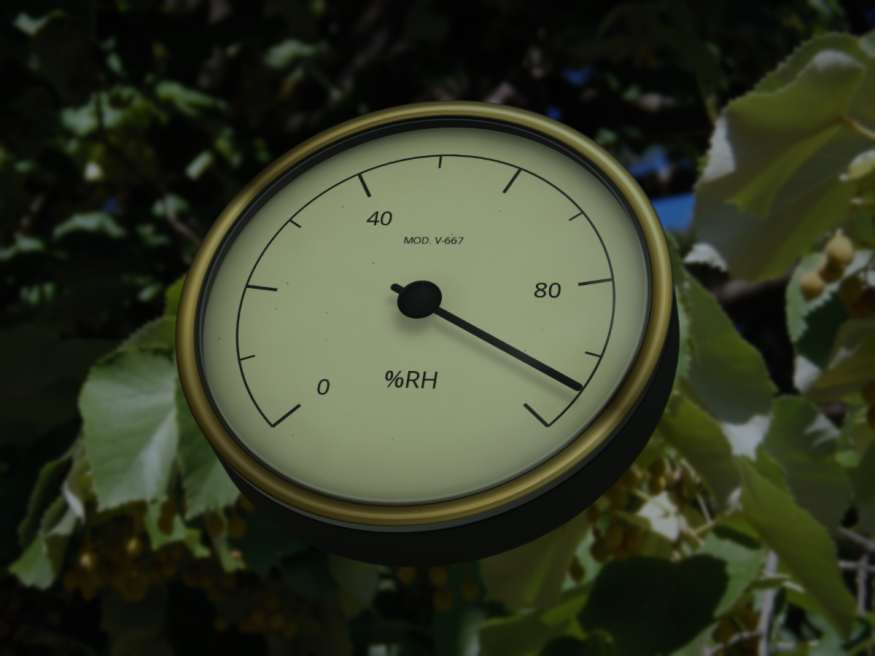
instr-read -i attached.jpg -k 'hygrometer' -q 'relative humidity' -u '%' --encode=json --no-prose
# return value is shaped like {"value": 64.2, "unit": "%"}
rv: {"value": 95, "unit": "%"}
